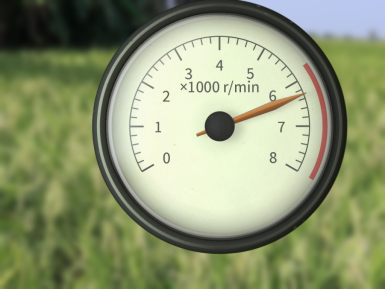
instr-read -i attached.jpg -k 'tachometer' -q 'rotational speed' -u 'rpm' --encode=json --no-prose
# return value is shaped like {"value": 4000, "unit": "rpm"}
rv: {"value": 6300, "unit": "rpm"}
